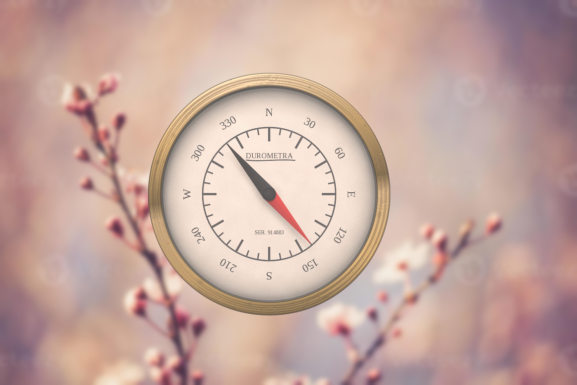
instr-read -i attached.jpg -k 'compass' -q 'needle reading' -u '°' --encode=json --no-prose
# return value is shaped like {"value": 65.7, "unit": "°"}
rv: {"value": 140, "unit": "°"}
